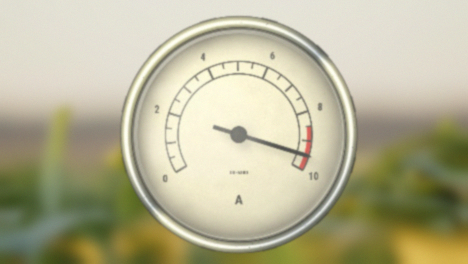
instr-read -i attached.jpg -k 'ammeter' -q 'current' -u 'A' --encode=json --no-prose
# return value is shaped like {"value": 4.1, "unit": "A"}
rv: {"value": 9.5, "unit": "A"}
